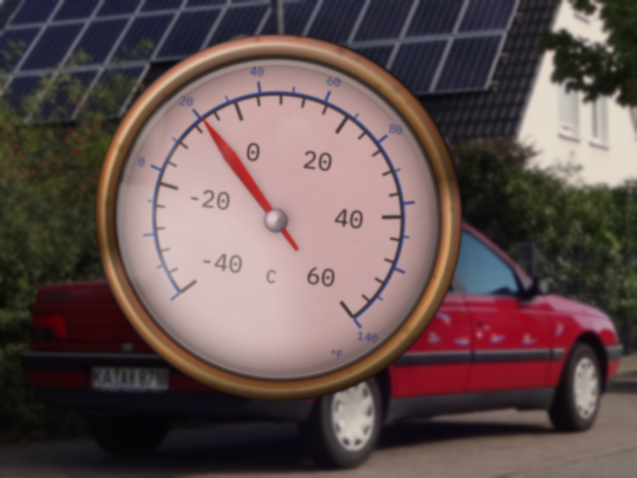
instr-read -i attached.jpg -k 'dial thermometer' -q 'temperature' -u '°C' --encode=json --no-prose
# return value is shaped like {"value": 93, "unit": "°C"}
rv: {"value": -6, "unit": "°C"}
